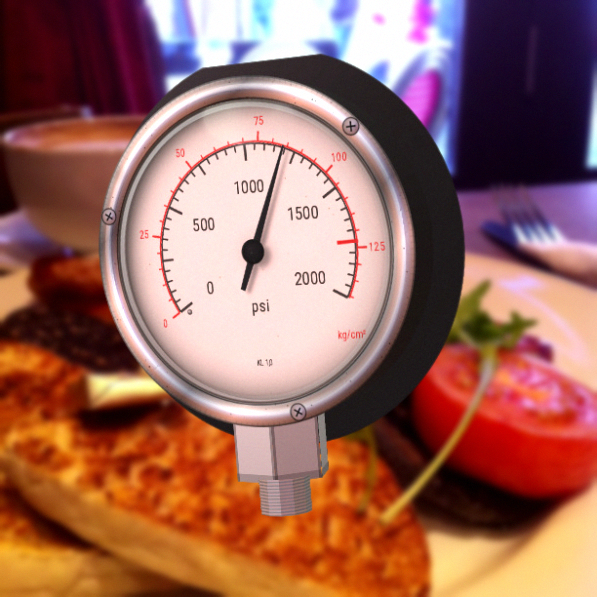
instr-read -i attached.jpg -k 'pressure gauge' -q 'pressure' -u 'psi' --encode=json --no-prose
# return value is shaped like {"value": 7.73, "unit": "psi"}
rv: {"value": 1200, "unit": "psi"}
